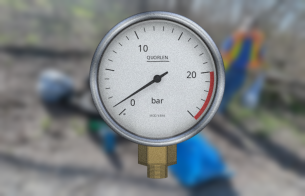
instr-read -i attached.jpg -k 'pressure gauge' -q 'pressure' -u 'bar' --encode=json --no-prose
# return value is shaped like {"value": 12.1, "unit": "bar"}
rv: {"value": 1, "unit": "bar"}
